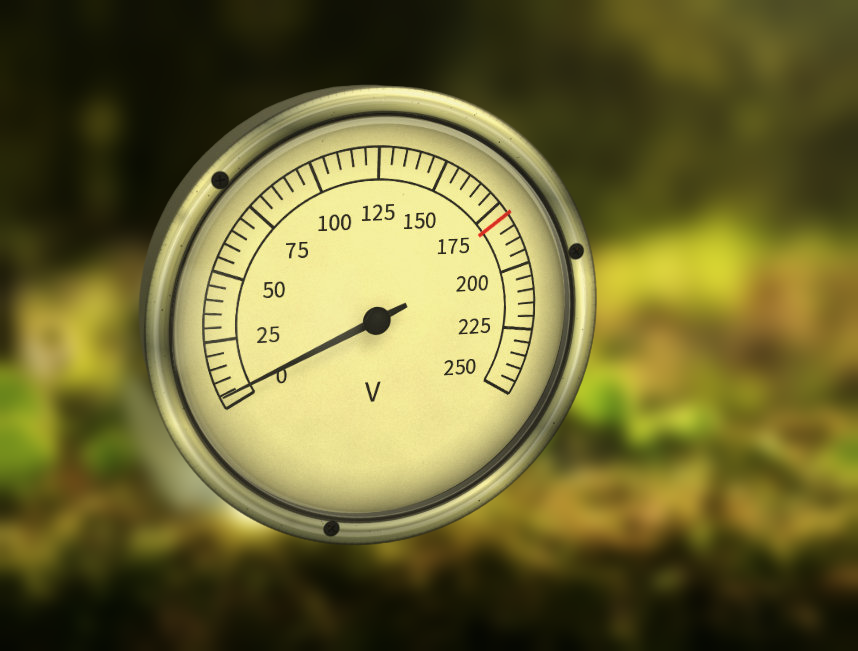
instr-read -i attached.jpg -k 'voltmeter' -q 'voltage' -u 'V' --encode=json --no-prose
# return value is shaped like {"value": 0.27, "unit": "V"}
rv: {"value": 5, "unit": "V"}
